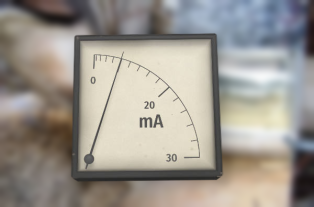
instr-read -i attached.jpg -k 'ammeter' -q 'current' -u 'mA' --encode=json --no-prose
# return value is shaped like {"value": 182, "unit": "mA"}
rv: {"value": 10, "unit": "mA"}
